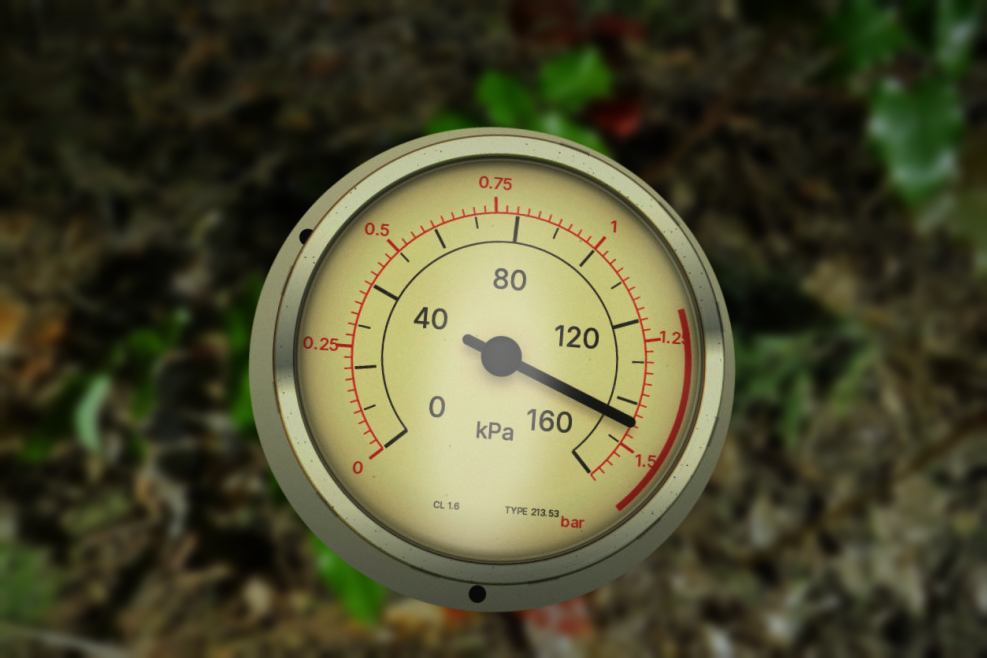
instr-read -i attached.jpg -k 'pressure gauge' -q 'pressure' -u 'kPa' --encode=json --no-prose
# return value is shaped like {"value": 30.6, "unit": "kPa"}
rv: {"value": 145, "unit": "kPa"}
